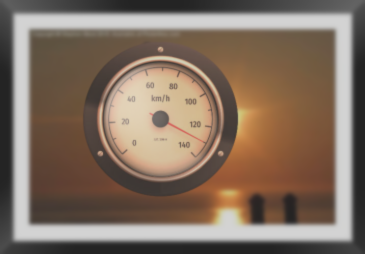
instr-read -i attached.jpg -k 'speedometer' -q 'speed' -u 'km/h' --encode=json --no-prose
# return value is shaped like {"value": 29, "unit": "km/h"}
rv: {"value": 130, "unit": "km/h"}
